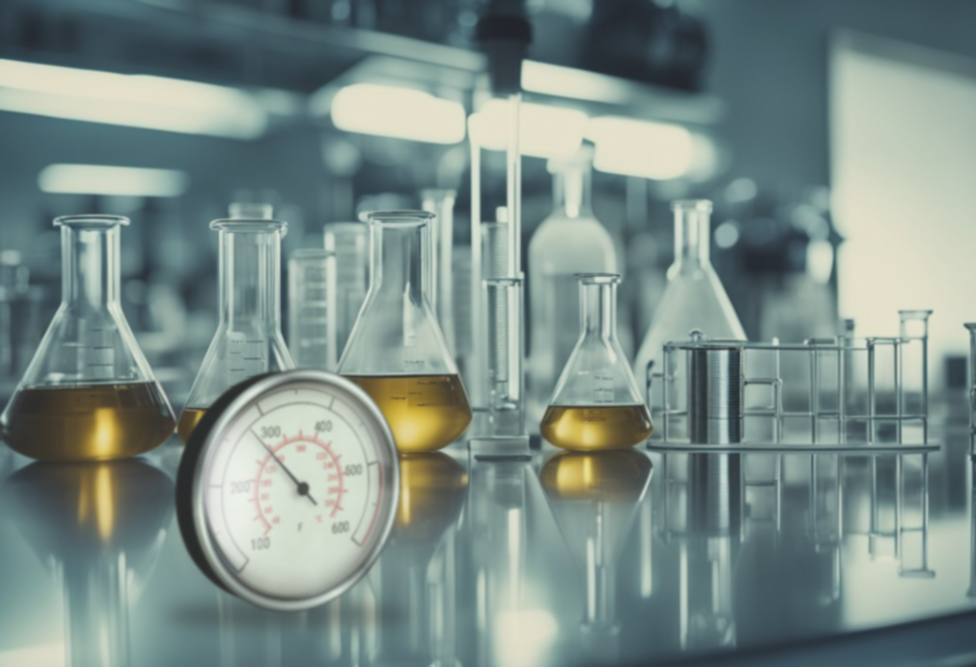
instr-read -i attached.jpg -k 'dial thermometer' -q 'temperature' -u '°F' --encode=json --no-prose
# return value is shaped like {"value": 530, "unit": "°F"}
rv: {"value": 275, "unit": "°F"}
